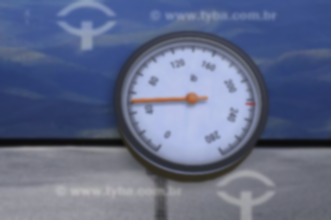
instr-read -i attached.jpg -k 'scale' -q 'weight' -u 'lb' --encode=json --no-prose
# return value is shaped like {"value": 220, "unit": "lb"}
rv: {"value": 50, "unit": "lb"}
